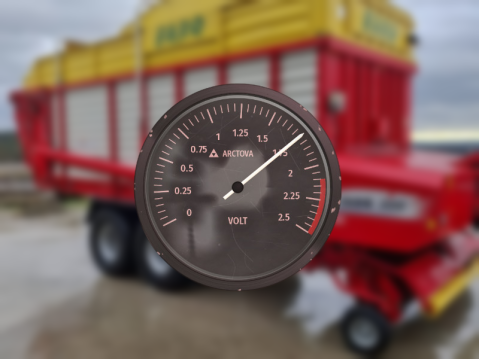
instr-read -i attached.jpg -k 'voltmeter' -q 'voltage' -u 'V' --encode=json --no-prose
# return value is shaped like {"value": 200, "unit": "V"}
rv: {"value": 1.75, "unit": "V"}
